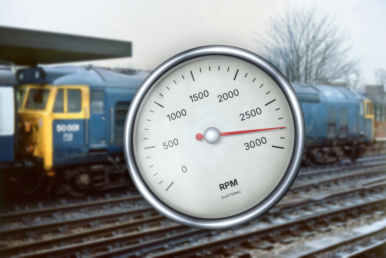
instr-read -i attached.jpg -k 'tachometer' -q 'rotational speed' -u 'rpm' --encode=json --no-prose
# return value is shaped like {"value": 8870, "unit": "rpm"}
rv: {"value": 2800, "unit": "rpm"}
